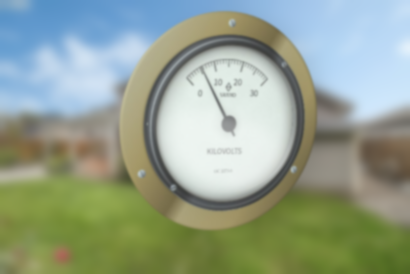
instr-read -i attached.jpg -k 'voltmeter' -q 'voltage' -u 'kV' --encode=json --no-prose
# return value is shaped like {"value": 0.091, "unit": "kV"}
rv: {"value": 5, "unit": "kV"}
